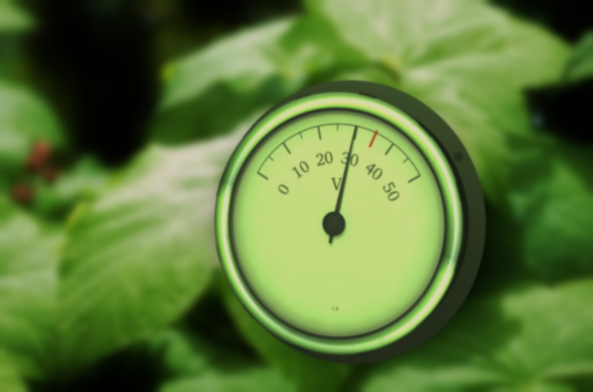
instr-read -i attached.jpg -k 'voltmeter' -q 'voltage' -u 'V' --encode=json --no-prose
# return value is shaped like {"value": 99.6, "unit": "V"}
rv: {"value": 30, "unit": "V"}
